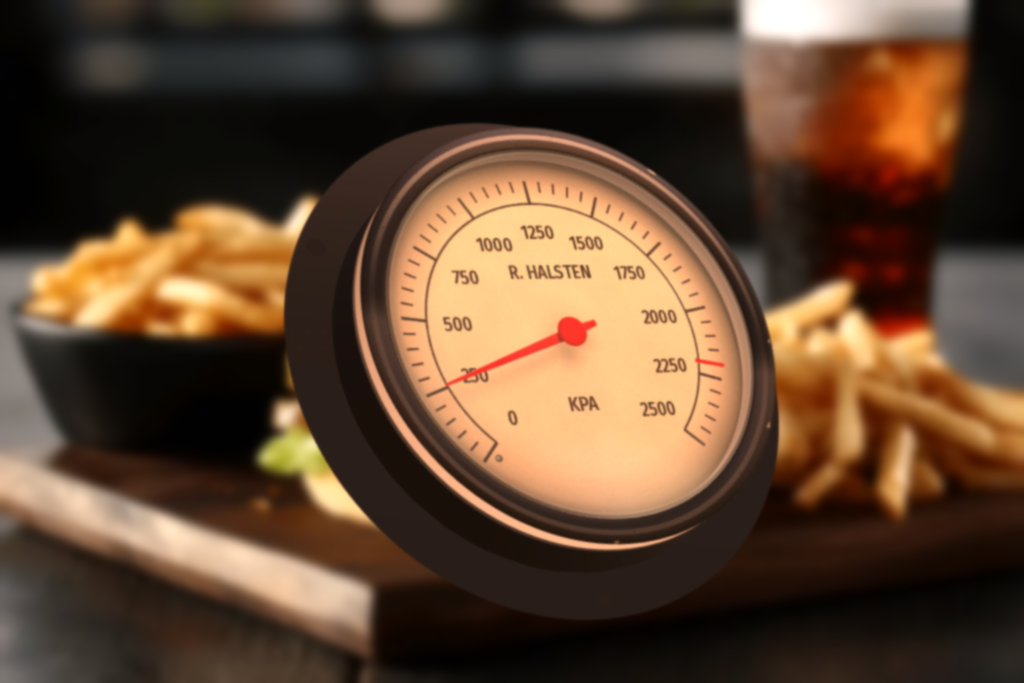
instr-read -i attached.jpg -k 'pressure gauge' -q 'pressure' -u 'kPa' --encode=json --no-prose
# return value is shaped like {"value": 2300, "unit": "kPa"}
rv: {"value": 250, "unit": "kPa"}
